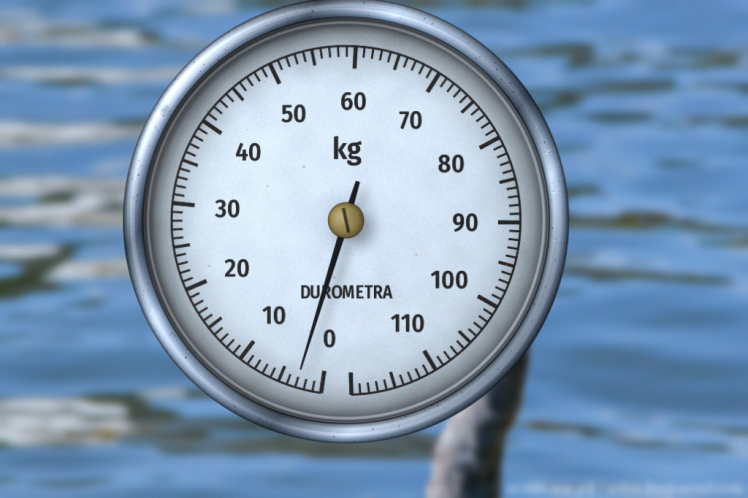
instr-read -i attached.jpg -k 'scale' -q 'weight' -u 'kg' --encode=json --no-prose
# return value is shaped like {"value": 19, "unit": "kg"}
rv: {"value": 3, "unit": "kg"}
